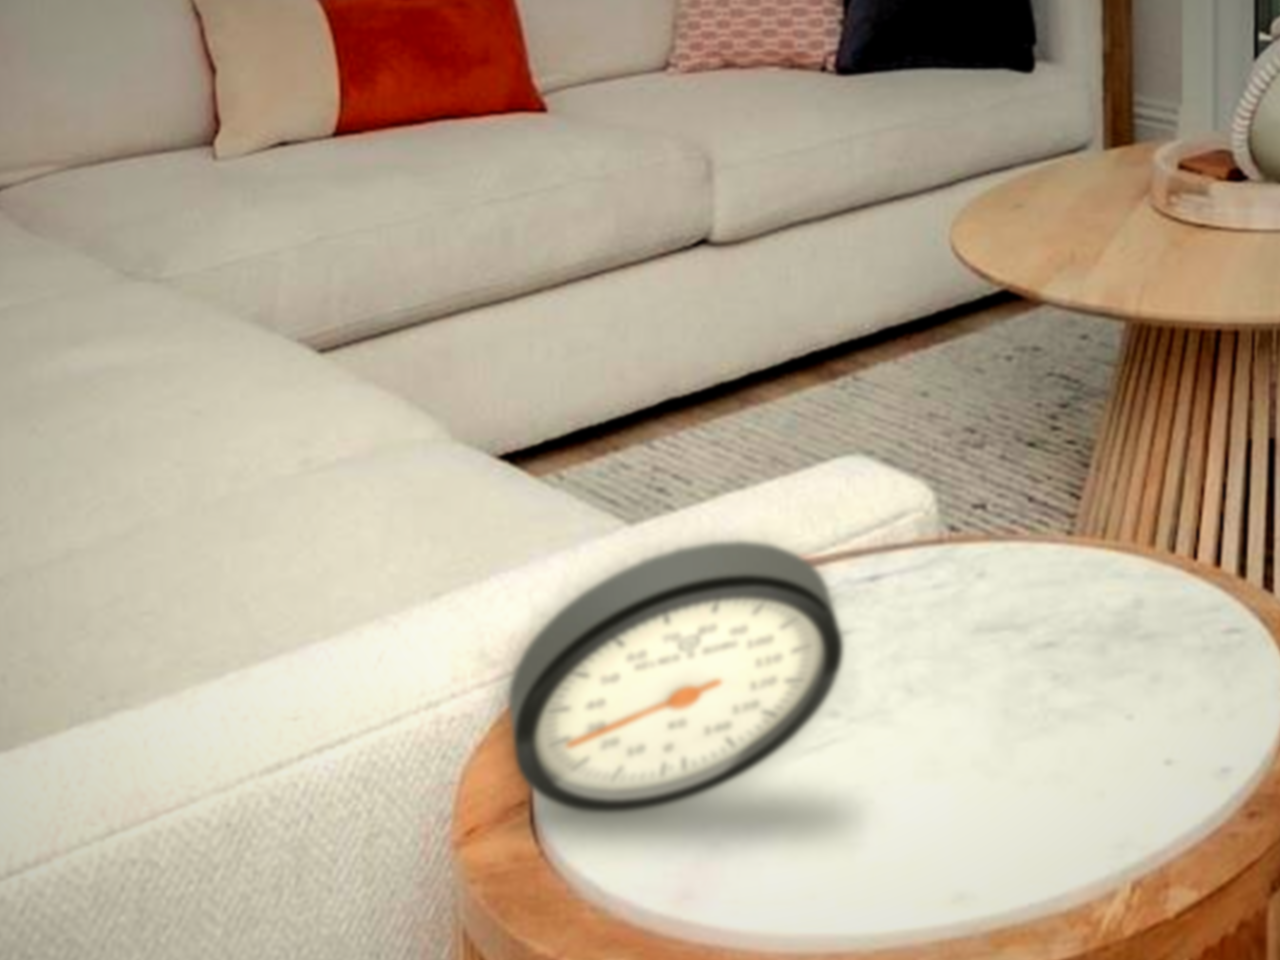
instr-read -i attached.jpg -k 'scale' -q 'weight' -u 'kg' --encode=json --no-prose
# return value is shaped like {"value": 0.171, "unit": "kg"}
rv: {"value": 30, "unit": "kg"}
